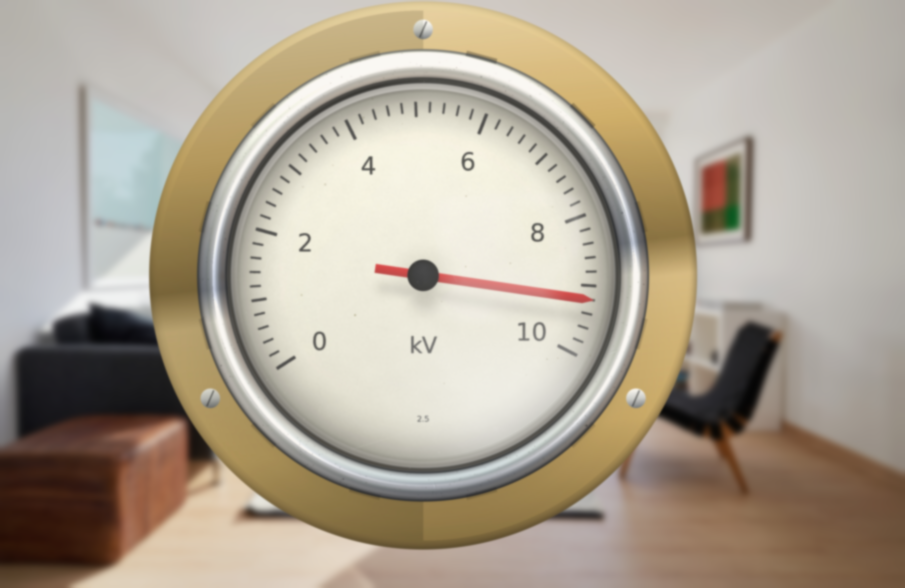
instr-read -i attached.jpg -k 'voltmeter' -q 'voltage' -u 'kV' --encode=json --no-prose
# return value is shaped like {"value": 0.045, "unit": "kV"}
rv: {"value": 9.2, "unit": "kV"}
